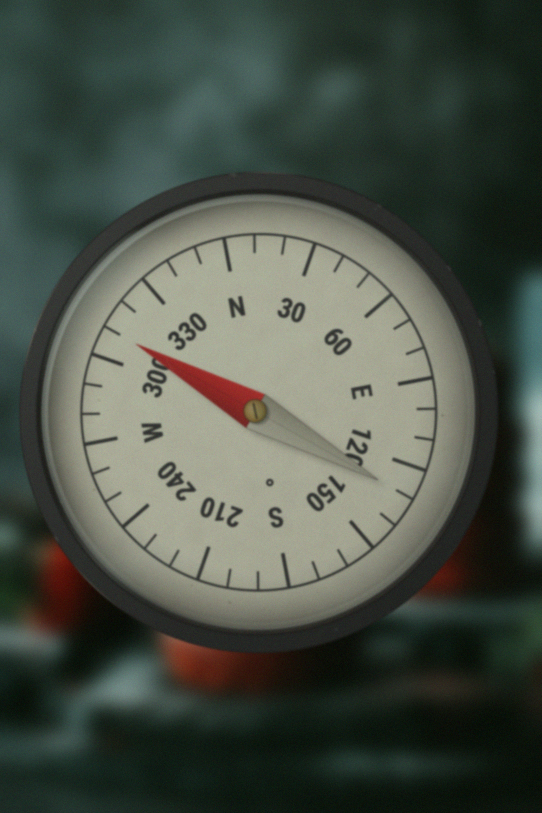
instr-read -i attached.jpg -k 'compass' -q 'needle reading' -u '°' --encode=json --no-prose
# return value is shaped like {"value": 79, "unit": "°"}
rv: {"value": 310, "unit": "°"}
